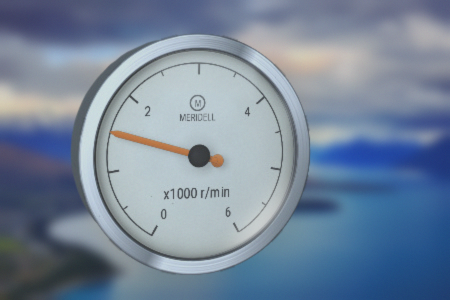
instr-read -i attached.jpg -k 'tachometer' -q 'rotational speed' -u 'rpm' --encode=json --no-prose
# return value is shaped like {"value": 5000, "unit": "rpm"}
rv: {"value": 1500, "unit": "rpm"}
